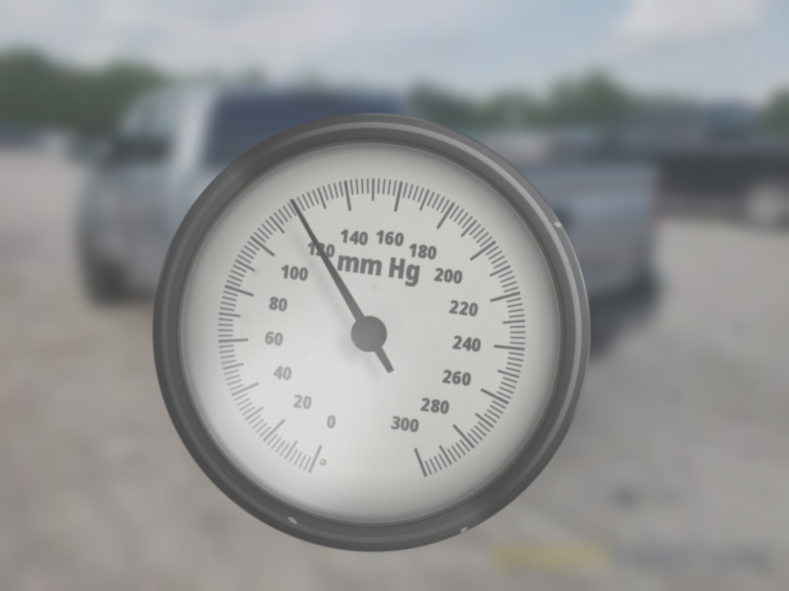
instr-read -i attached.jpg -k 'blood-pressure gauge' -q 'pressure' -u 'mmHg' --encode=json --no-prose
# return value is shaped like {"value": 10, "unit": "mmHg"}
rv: {"value": 120, "unit": "mmHg"}
